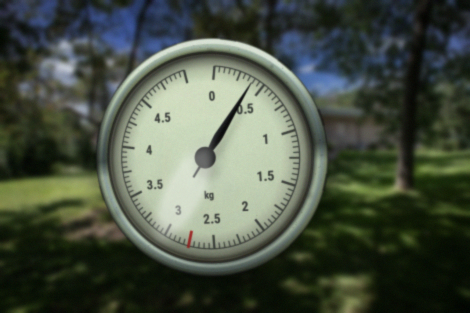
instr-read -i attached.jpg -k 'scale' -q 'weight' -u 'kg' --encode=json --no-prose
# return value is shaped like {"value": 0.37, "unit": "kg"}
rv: {"value": 0.4, "unit": "kg"}
